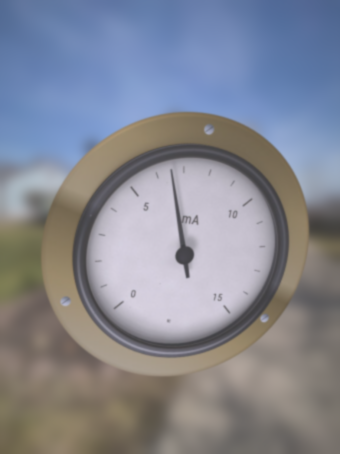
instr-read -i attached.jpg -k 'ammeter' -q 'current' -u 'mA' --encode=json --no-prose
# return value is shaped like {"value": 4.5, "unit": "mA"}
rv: {"value": 6.5, "unit": "mA"}
